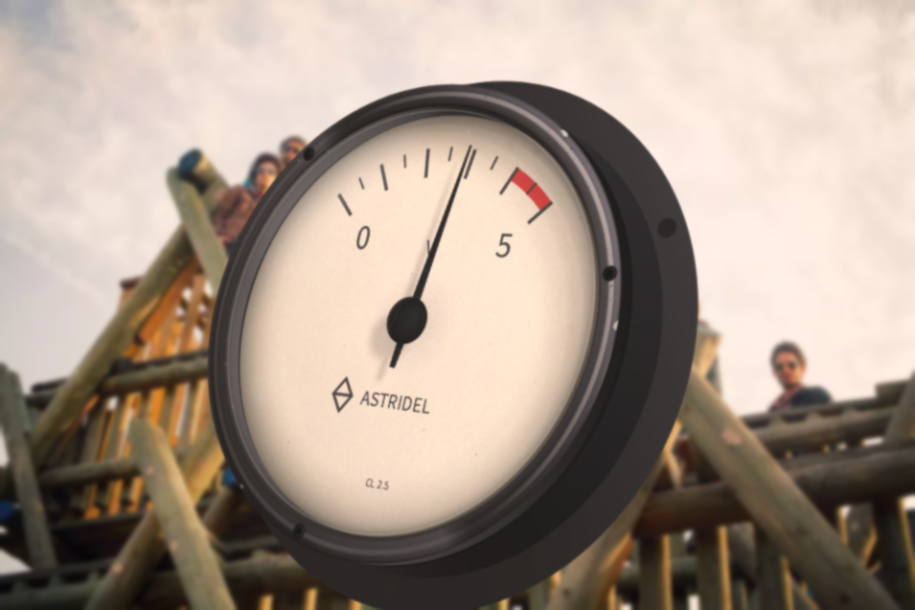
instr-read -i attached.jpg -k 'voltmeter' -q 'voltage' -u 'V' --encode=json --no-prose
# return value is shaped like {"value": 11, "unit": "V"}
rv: {"value": 3, "unit": "V"}
